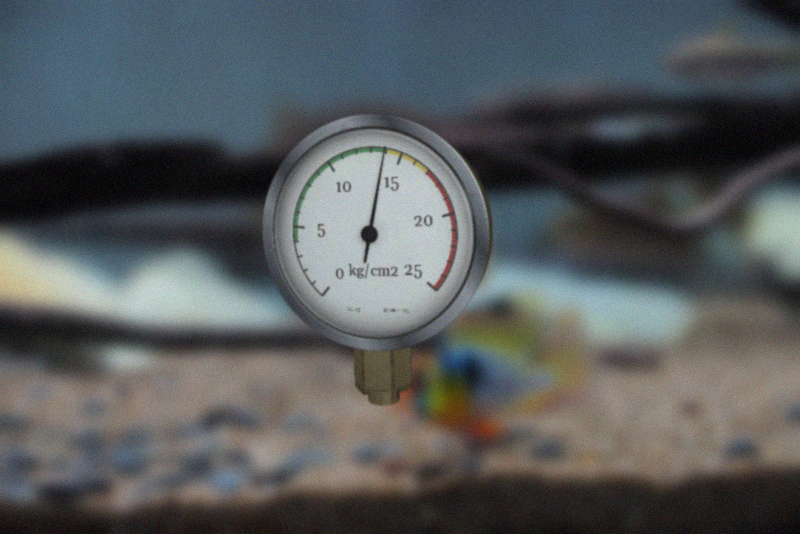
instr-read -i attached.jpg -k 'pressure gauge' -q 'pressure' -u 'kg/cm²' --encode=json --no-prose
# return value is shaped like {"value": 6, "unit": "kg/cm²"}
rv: {"value": 14, "unit": "kg/cm²"}
